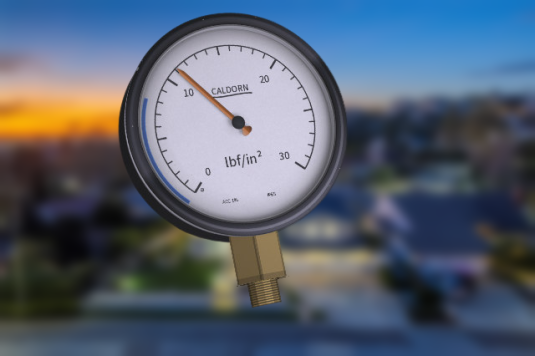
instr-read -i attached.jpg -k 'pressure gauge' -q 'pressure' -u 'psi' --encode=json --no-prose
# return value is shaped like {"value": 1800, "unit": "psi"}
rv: {"value": 11, "unit": "psi"}
